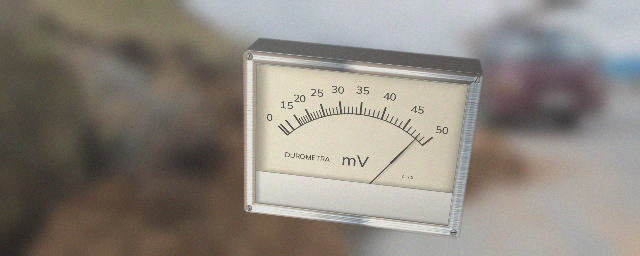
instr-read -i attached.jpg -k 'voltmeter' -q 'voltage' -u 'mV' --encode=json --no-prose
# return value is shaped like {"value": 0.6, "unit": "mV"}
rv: {"value": 48, "unit": "mV"}
